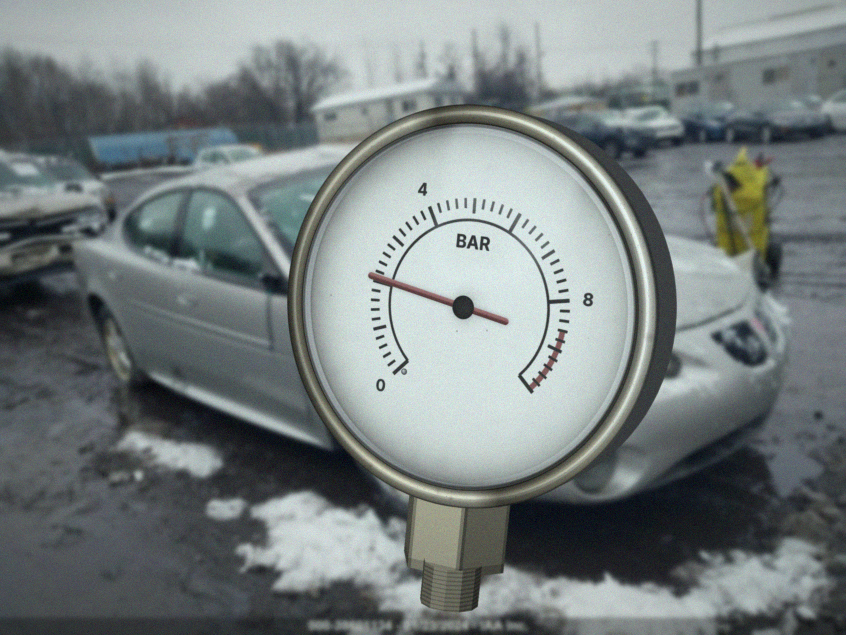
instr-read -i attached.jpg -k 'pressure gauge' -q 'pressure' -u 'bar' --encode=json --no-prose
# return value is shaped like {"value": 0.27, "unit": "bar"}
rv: {"value": 2.1, "unit": "bar"}
